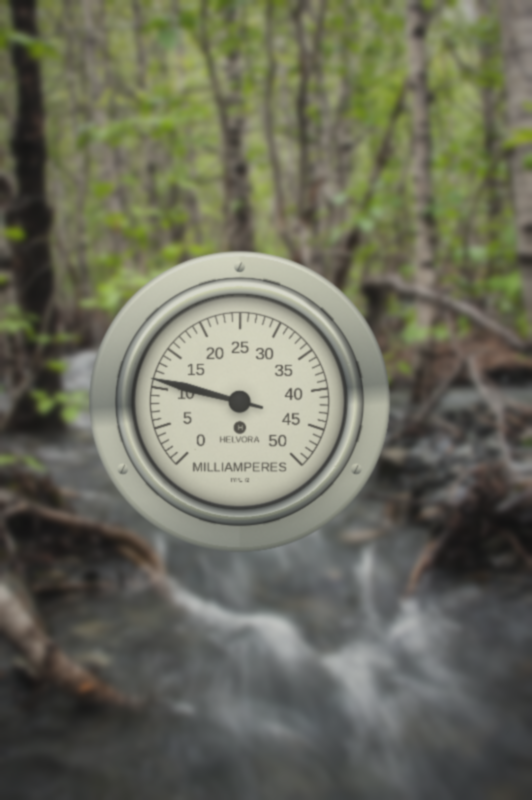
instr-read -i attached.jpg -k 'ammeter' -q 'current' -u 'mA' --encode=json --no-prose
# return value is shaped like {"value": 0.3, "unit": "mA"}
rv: {"value": 11, "unit": "mA"}
